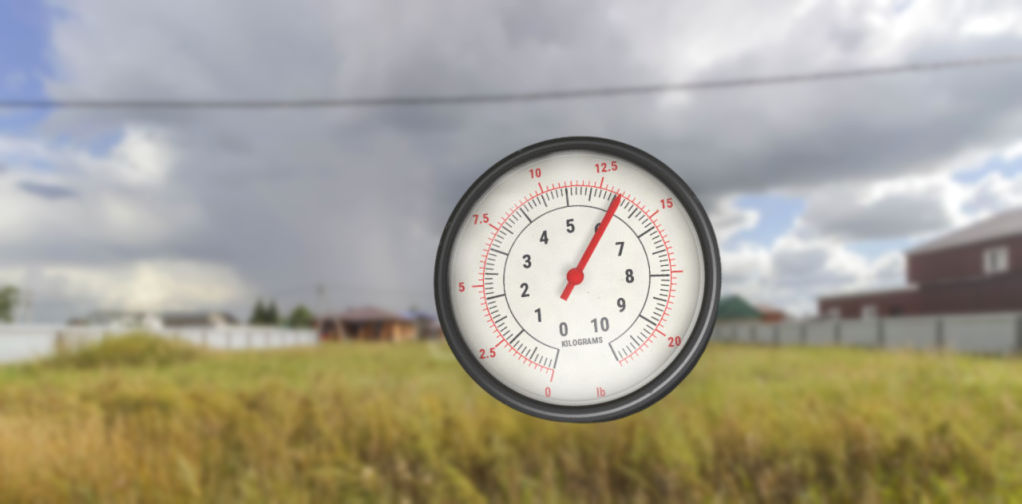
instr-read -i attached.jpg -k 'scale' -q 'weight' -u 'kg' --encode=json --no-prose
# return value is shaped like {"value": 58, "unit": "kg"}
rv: {"value": 6.1, "unit": "kg"}
